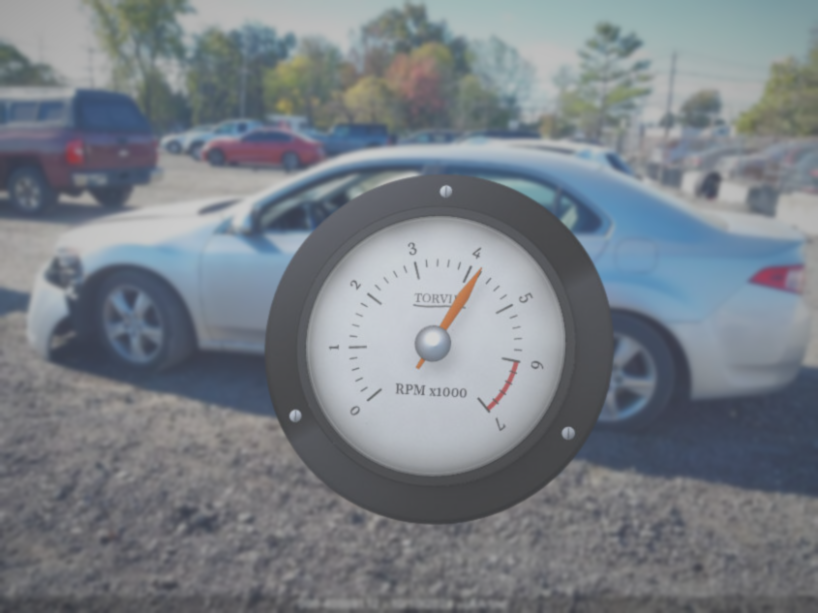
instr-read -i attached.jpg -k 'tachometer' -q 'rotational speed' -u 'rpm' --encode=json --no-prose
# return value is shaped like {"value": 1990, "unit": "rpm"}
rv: {"value": 4200, "unit": "rpm"}
